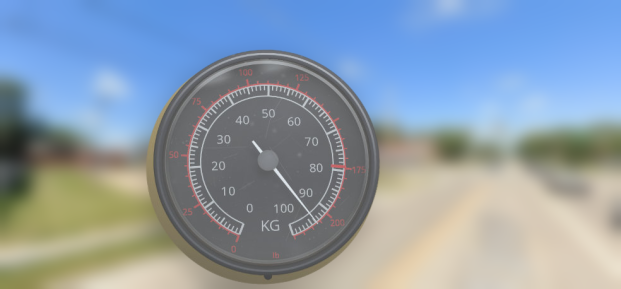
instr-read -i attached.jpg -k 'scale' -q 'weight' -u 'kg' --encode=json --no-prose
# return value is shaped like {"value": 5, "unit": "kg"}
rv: {"value": 94, "unit": "kg"}
